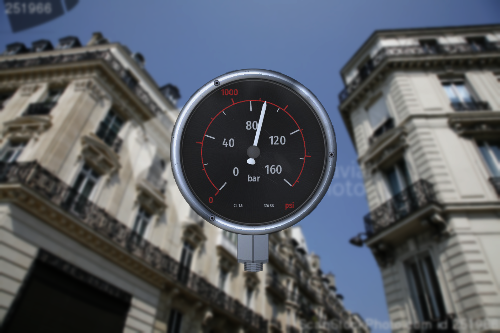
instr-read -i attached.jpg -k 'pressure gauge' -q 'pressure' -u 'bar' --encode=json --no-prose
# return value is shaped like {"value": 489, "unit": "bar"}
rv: {"value": 90, "unit": "bar"}
